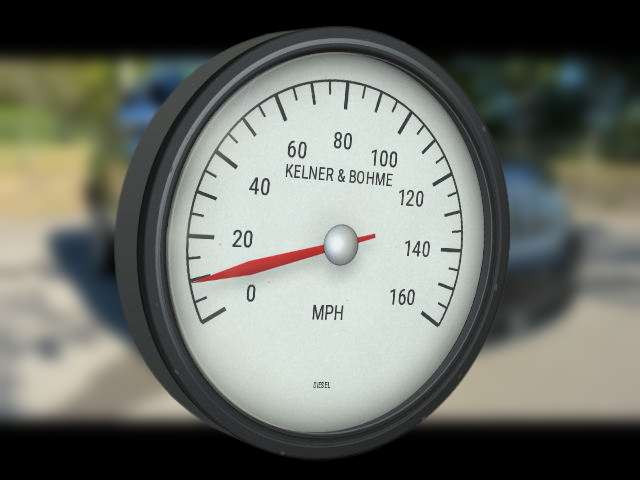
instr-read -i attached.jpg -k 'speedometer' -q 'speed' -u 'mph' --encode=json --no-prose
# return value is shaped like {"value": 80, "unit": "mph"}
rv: {"value": 10, "unit": "mph"}
